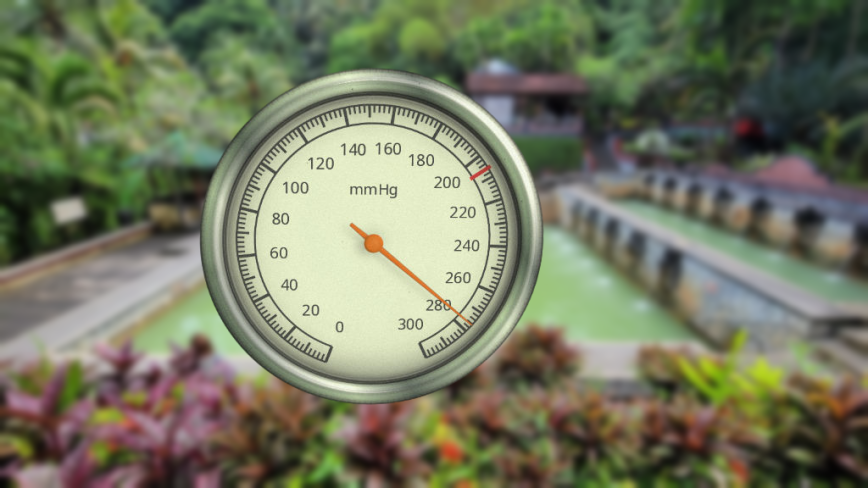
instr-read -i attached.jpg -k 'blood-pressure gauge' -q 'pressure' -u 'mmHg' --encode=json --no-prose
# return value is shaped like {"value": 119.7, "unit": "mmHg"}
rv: {"value": 276, "unit": "mmHg"}
